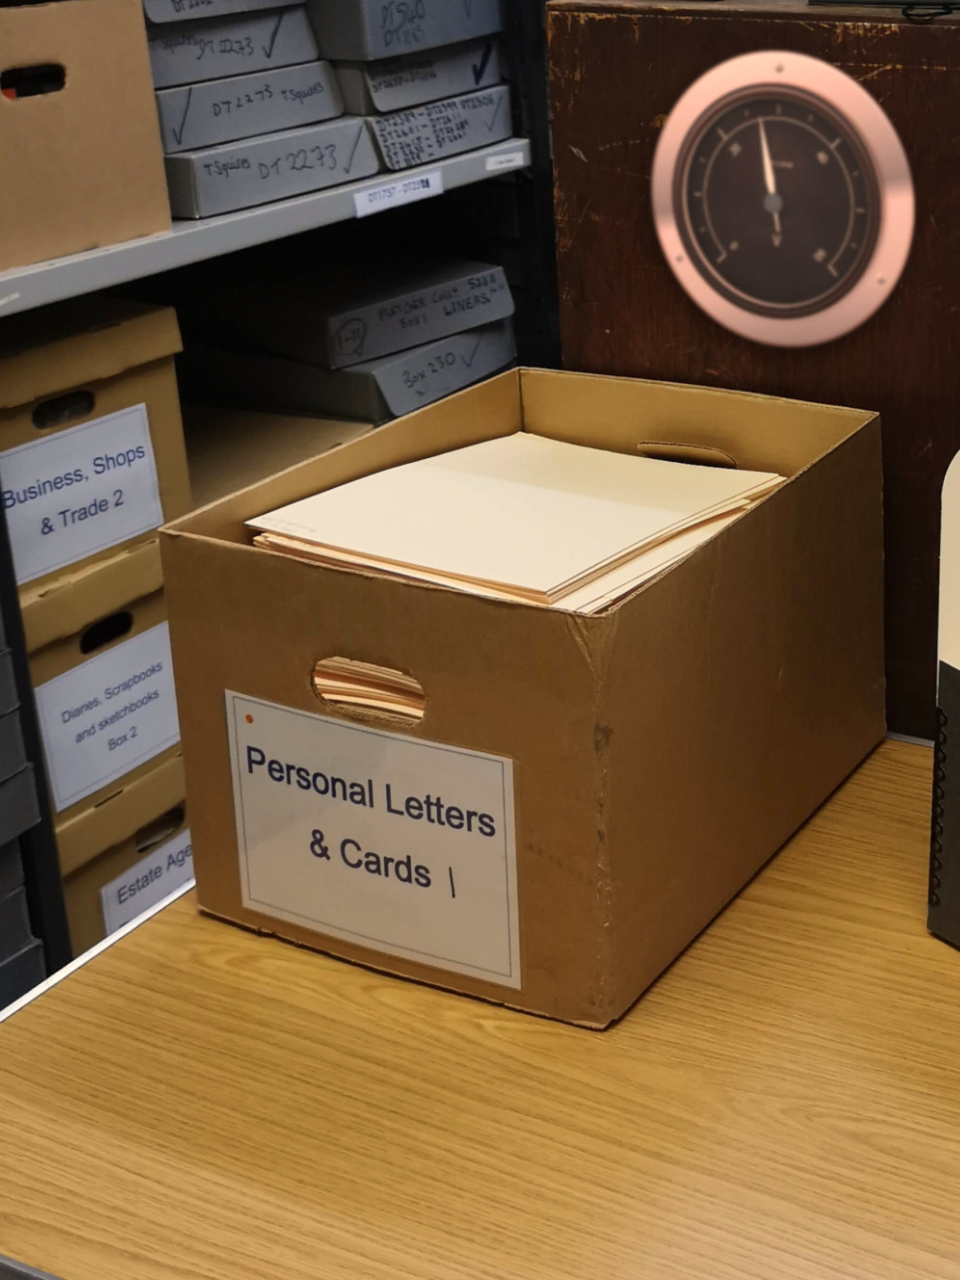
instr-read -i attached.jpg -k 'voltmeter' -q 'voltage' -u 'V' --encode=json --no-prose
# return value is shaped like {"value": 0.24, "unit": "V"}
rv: {"value": 27.5, "unit": "V"}
